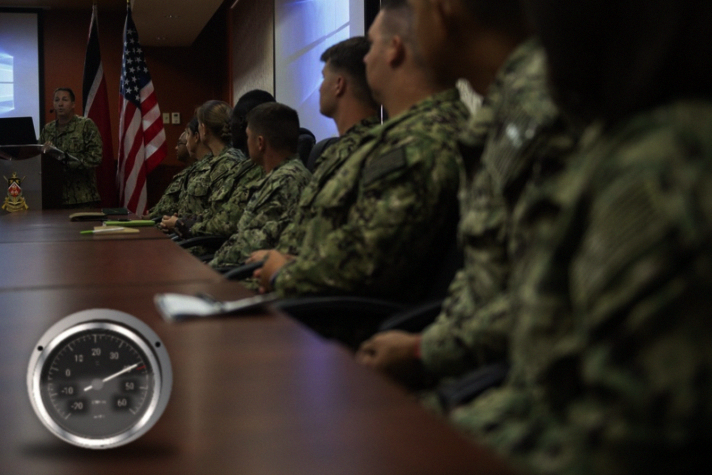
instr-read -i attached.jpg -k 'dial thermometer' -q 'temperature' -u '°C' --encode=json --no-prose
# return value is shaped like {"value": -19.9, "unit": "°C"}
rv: {"value": 40, "unit": "°C"}
